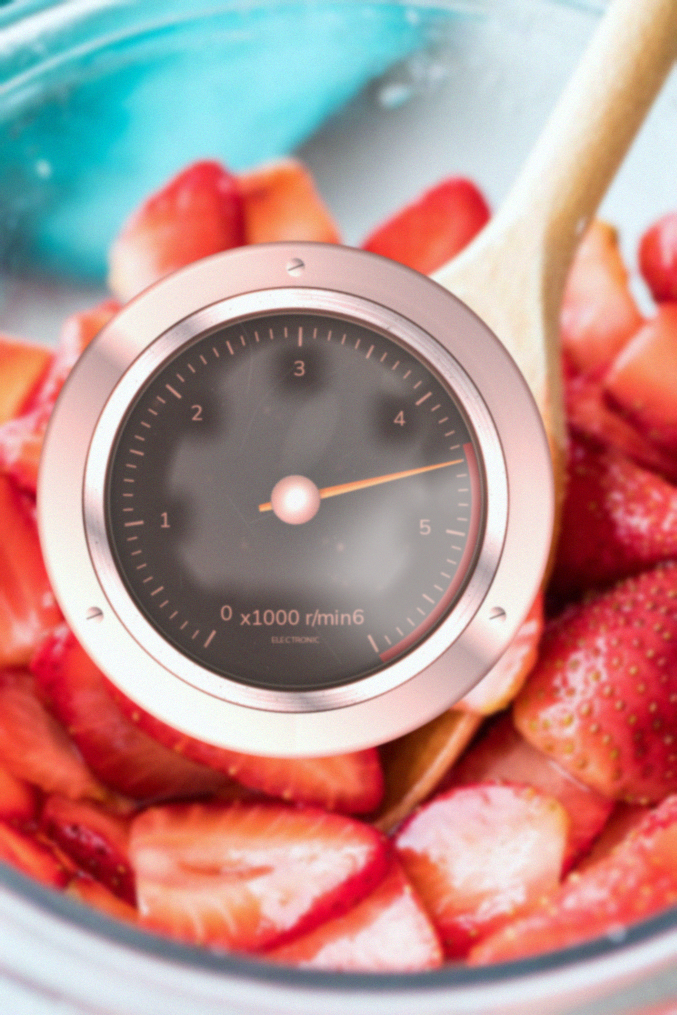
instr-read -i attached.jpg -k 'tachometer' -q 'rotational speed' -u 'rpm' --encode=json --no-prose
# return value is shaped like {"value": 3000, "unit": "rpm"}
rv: {"value": 4500, "unit": "rpm"}
